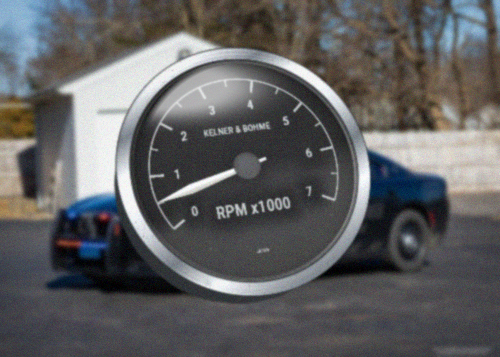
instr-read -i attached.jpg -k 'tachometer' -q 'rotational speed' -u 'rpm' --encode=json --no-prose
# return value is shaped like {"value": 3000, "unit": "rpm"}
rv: {"value": 500, "unit": "rpm"}
